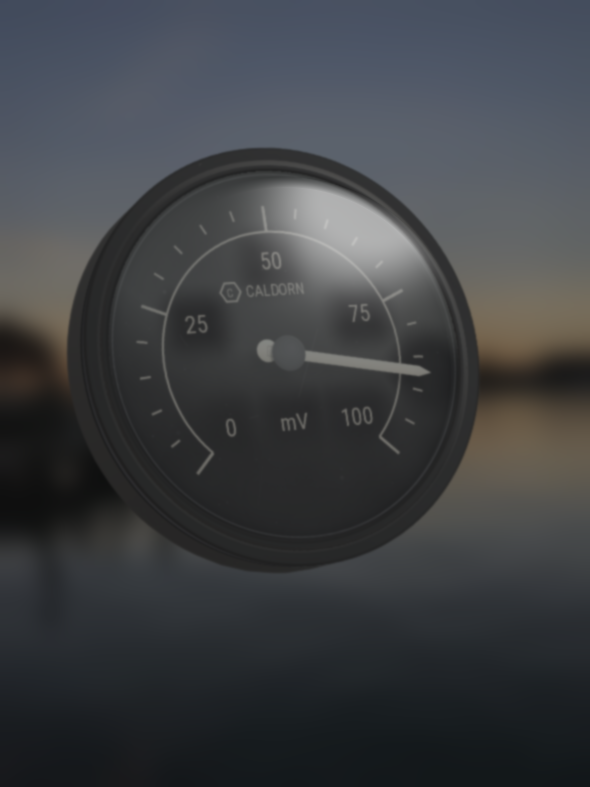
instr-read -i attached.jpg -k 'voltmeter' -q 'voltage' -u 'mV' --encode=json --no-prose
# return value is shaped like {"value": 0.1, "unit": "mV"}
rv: {"value": 87.5, "unit": "mV"}
